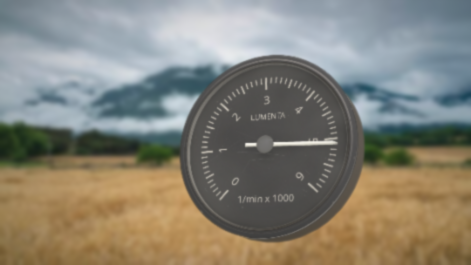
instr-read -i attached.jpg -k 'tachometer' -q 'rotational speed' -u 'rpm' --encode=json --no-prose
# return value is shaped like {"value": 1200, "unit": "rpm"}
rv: {"value": 5100, "unit": "rpm"}
